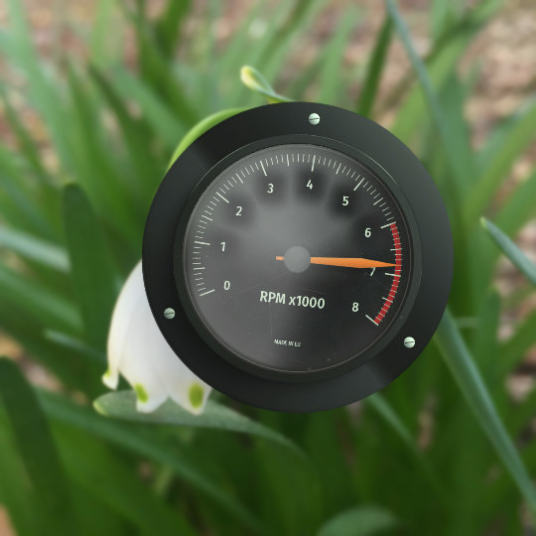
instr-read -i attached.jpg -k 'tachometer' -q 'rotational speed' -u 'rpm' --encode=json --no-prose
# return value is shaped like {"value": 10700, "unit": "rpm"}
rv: {"value": 6800, "unit": "rpm"}
